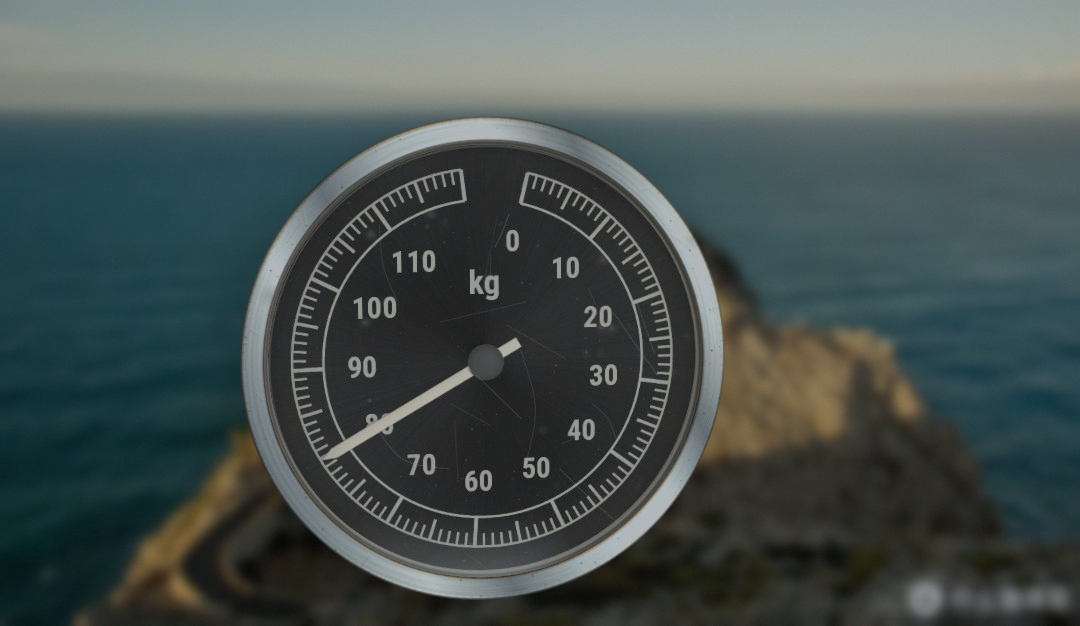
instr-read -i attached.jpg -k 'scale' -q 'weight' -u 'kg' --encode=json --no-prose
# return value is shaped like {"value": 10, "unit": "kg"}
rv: {"value": 80, "unit": "kg"}
